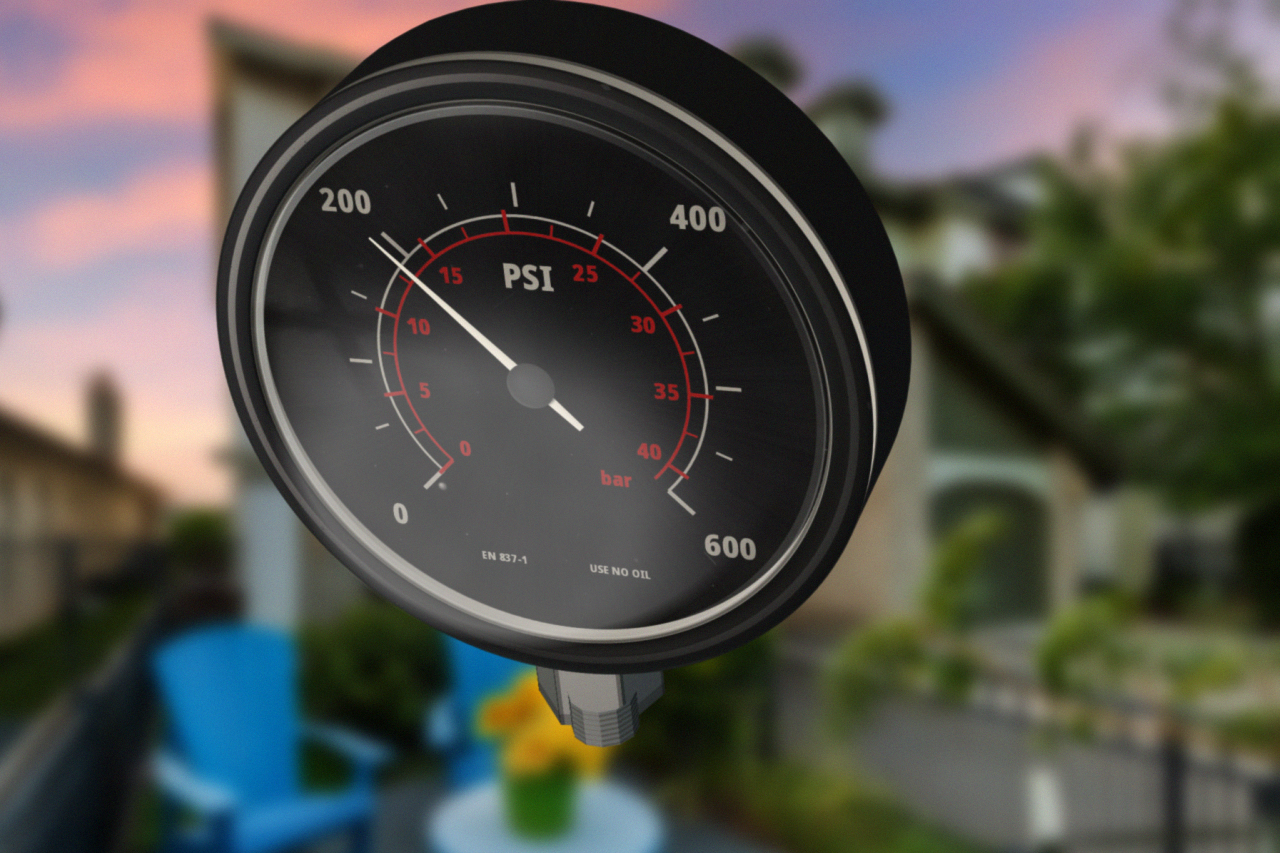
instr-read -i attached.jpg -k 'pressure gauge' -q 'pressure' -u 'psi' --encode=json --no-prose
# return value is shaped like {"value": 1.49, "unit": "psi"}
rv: {"value": 200, "unit": "psi"}
